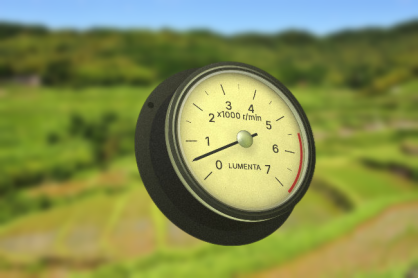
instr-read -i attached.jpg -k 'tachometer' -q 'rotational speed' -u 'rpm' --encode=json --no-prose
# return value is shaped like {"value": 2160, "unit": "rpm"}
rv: {"value": 500, "unit": "rpm"}
